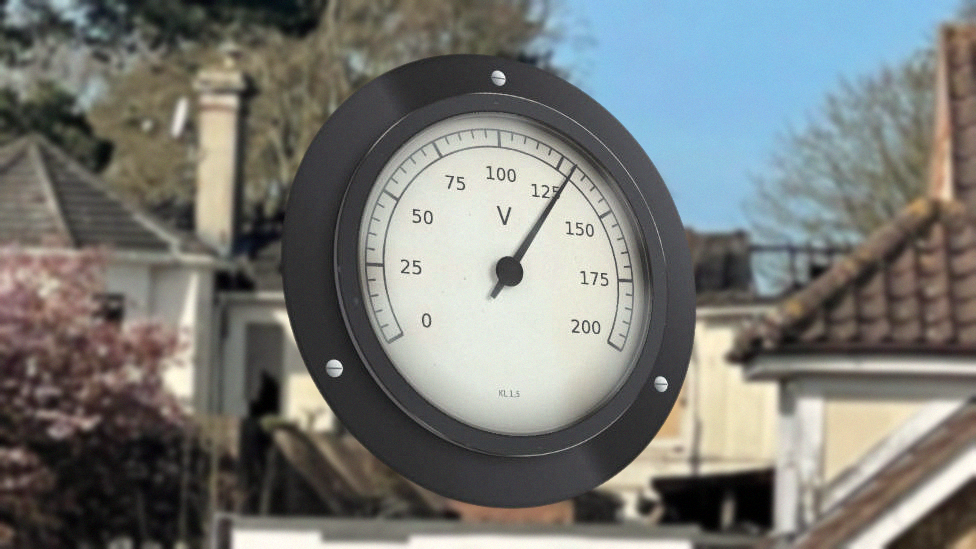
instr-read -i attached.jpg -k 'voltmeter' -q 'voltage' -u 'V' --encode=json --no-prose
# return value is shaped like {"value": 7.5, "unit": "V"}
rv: {"value": 130, "unit": "V"}
